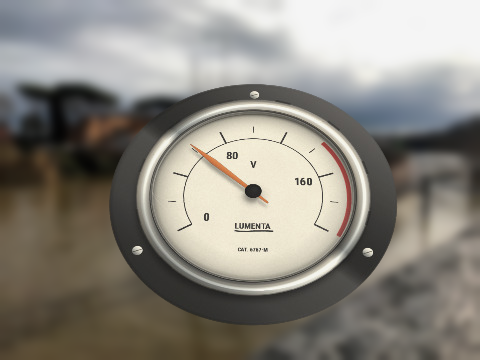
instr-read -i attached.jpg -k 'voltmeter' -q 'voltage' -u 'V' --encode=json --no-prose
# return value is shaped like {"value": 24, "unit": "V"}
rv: {"value": 60, "unit": "V"}
